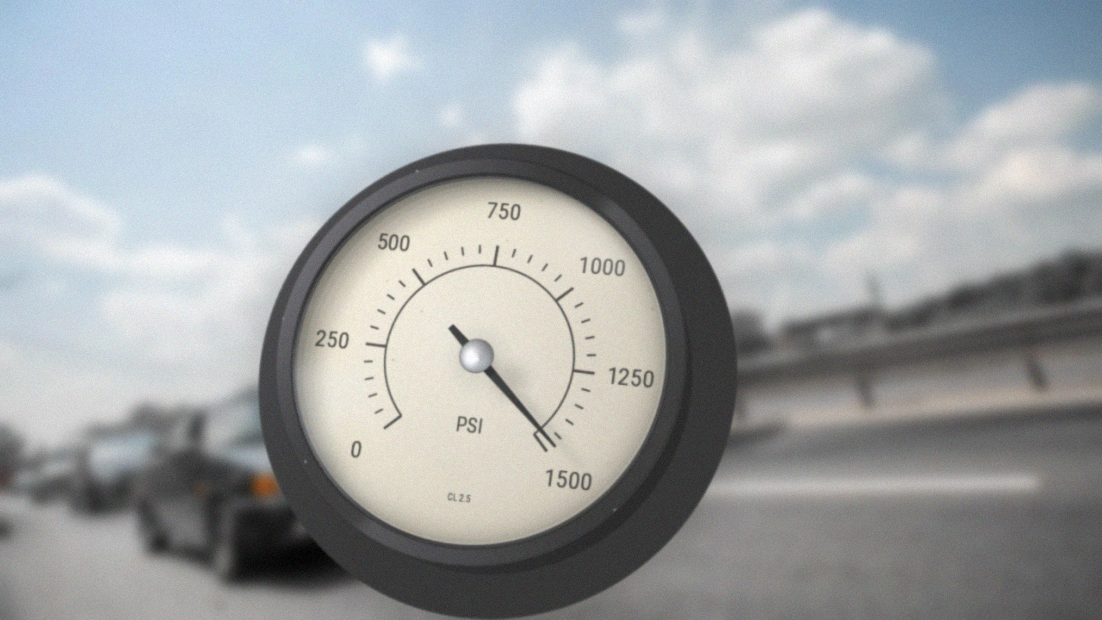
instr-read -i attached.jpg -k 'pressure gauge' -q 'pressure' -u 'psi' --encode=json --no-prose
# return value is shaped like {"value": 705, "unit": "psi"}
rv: {"value": 1475, "unit": "psi"}
